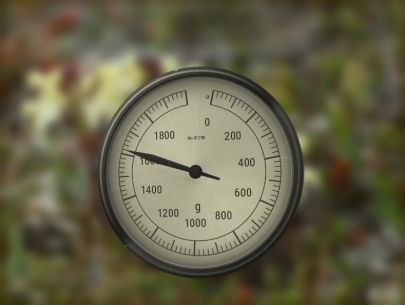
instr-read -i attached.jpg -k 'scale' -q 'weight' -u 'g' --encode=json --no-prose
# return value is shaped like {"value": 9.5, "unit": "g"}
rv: {"value": 1620, "unit": "g"}
